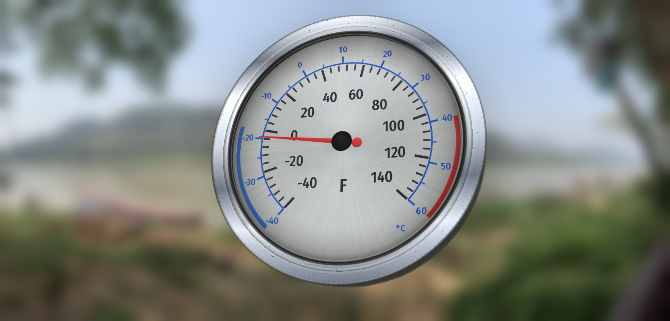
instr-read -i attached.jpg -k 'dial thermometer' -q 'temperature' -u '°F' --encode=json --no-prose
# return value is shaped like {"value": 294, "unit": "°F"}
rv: {"value": -4, "unit": "°F"}
